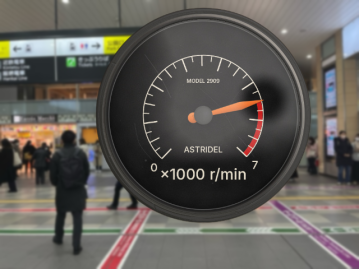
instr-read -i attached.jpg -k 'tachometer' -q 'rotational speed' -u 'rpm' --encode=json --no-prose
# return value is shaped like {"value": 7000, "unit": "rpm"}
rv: {"value": 5500, "unit": "rpm"}
